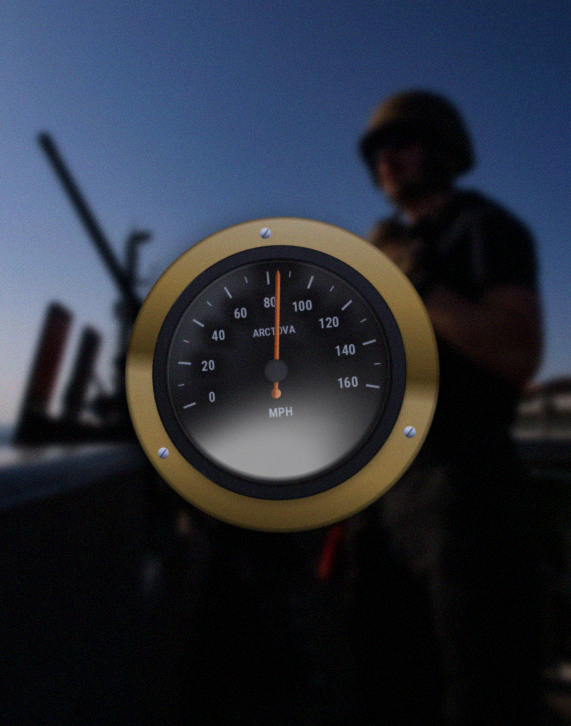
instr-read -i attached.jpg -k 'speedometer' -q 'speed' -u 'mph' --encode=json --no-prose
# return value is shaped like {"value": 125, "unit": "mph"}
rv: {"value": 85, "unit": "mph"}
